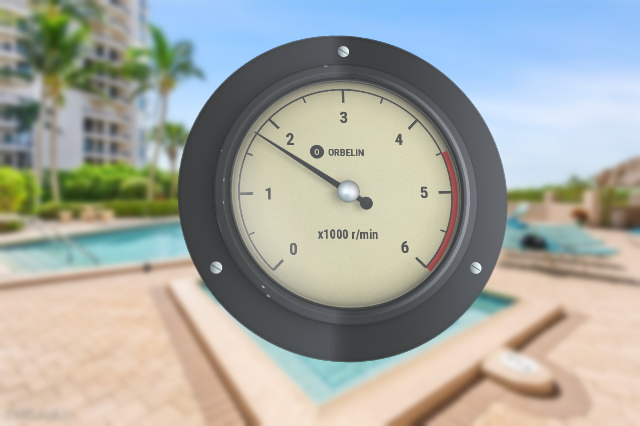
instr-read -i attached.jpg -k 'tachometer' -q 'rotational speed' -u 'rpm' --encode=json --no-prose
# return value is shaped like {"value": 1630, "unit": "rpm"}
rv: {"value": 1750, "unit": "rpm"}
